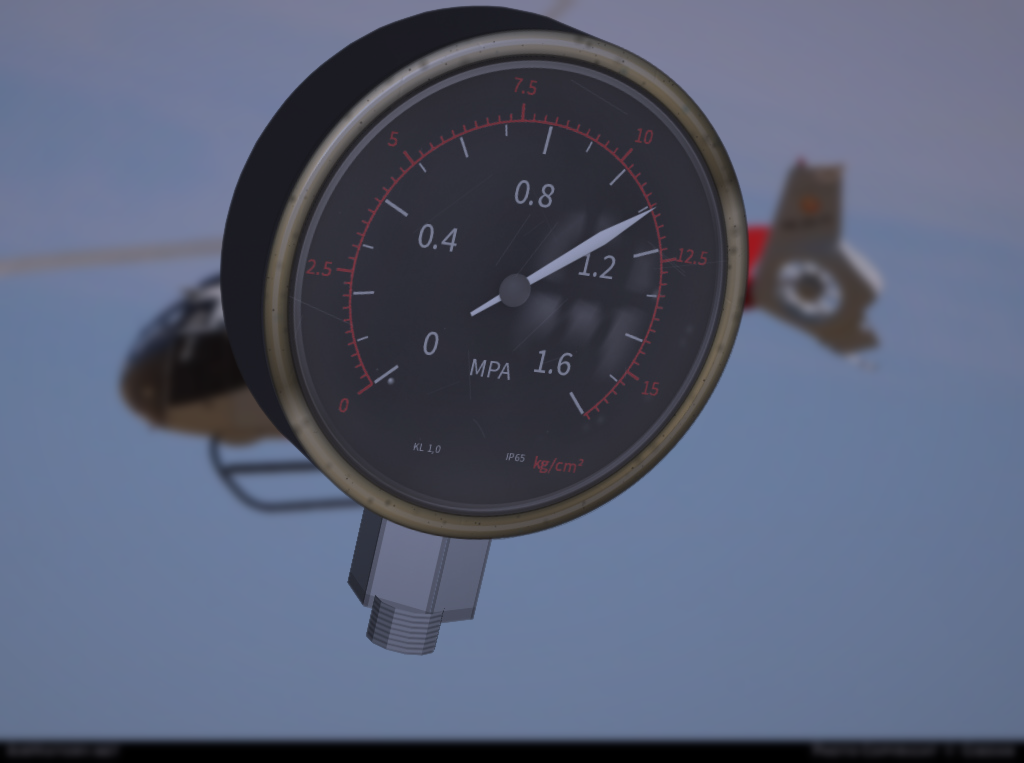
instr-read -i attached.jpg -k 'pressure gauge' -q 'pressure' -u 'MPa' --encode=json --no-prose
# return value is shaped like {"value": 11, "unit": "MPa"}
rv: {"value": 1.1, "unit": "MPa"}
